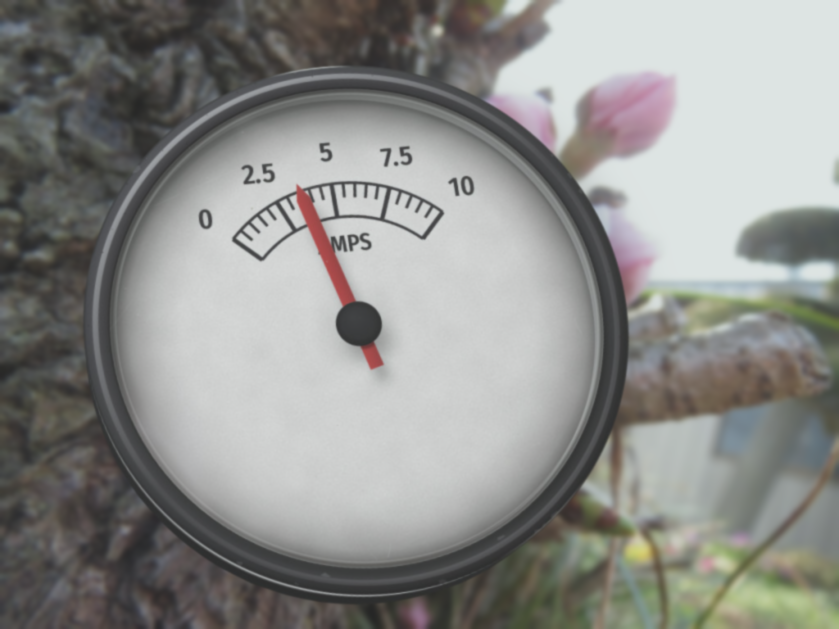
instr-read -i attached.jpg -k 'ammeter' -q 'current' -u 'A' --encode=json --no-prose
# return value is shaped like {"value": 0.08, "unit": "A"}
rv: {"value": 3.5, "unit": "A"}
